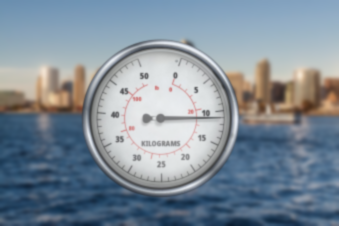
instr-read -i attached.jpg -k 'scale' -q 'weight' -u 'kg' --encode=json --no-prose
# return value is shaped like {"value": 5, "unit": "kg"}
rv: {"value": 11, "unit": "kg"}
